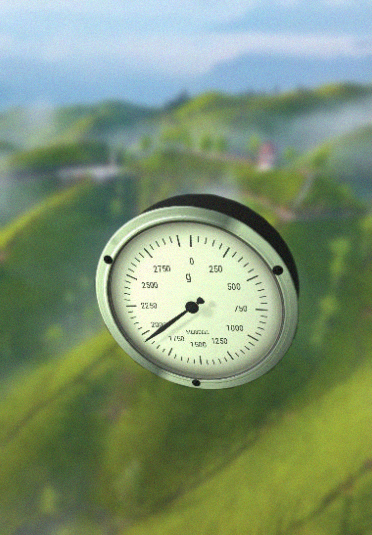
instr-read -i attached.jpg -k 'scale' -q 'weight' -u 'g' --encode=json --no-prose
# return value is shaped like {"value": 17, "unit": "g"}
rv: {"value": 1950, "unit": "g"}
